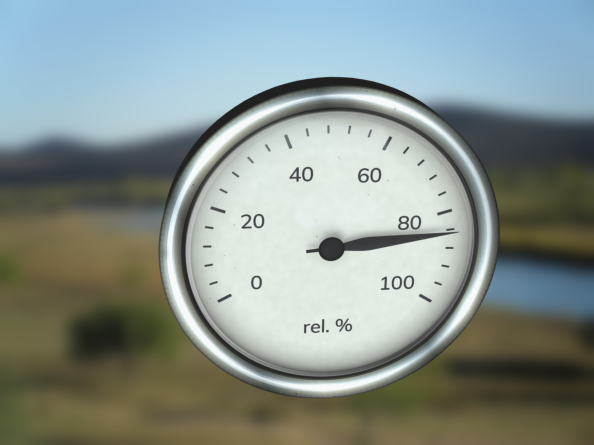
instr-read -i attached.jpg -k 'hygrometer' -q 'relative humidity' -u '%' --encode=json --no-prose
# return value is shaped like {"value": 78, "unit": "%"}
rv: {"value": 84, "unit": "%"}
